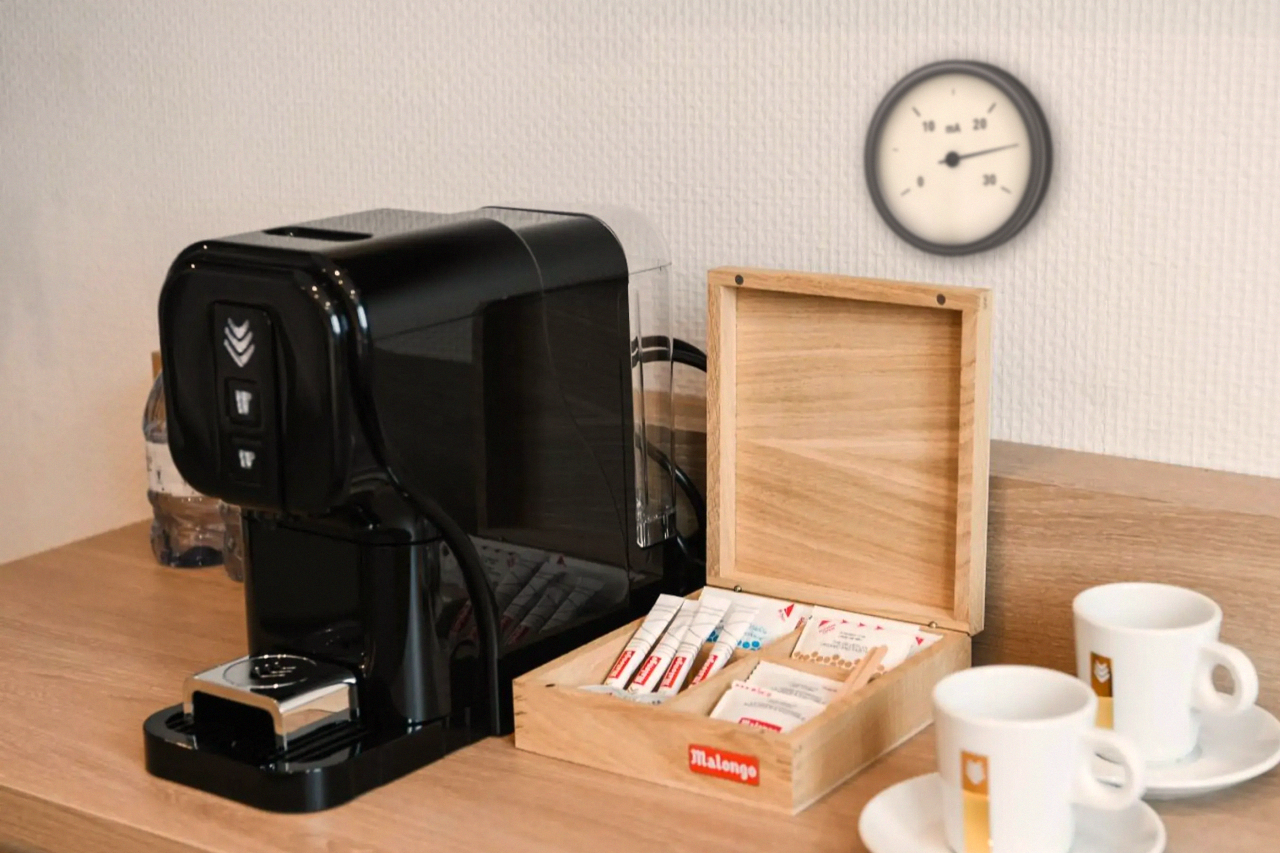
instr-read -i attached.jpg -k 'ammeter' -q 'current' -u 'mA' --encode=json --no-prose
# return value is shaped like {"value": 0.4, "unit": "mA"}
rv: {"value": 25, "unit": "mA"}
